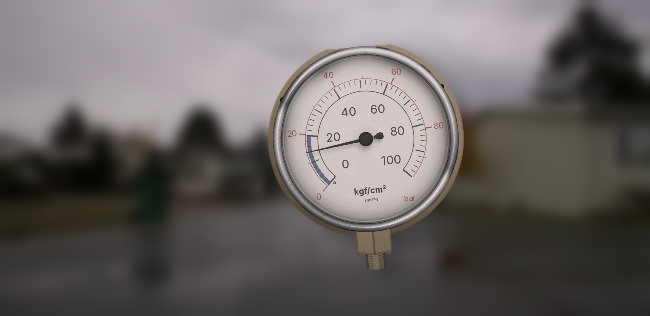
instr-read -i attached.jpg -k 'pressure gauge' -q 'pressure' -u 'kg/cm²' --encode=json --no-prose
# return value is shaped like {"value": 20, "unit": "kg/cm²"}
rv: {"value": 14, "unit": "kg/cm²"}
